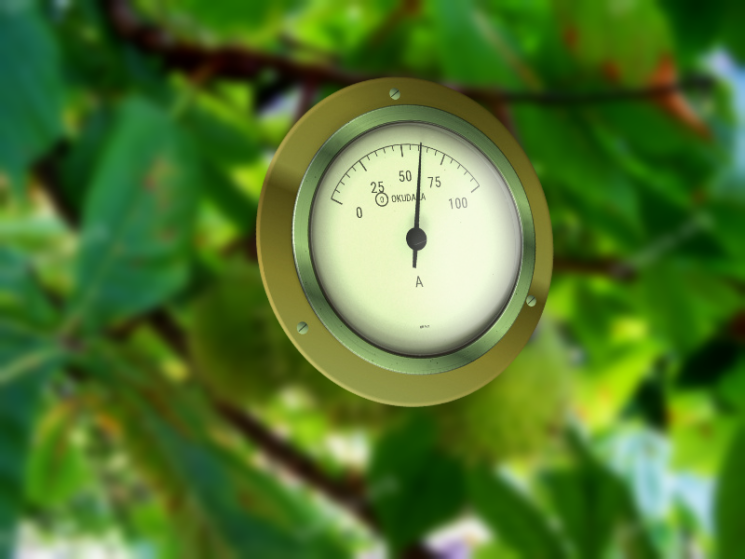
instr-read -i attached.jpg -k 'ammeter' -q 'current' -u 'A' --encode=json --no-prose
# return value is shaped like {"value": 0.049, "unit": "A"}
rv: {"value": 60, "unit": "A"}
